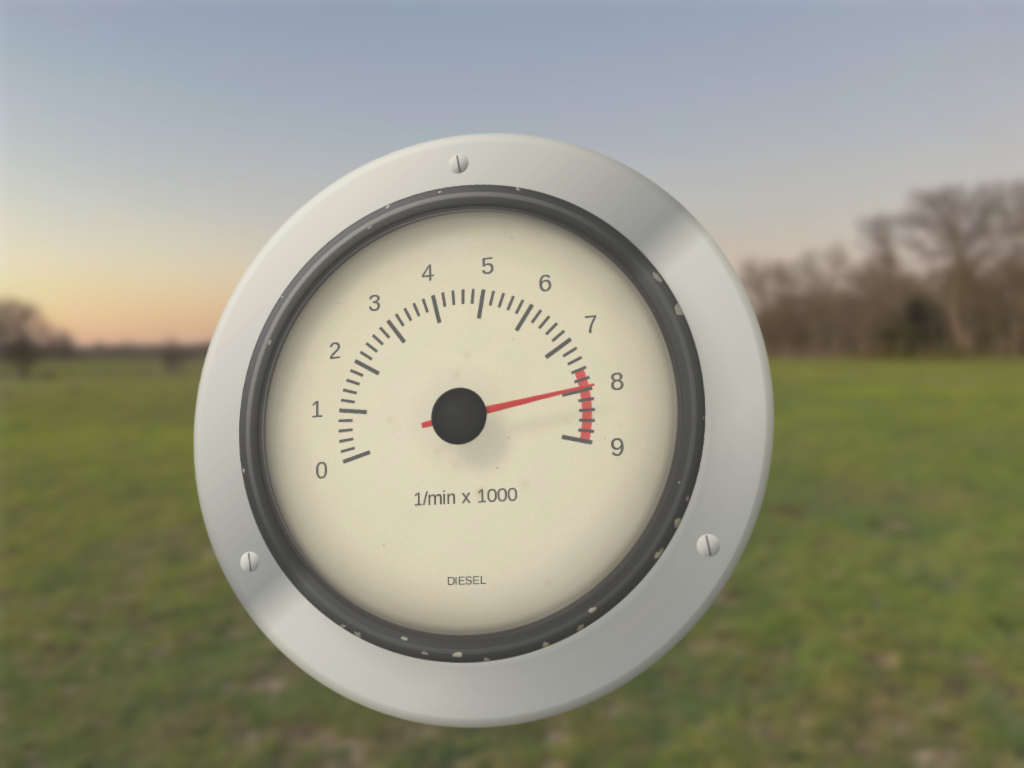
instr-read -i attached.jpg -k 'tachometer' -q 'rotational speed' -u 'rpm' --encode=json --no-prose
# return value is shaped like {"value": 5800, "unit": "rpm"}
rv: {"value": 8000, "unit": "rpm"}
